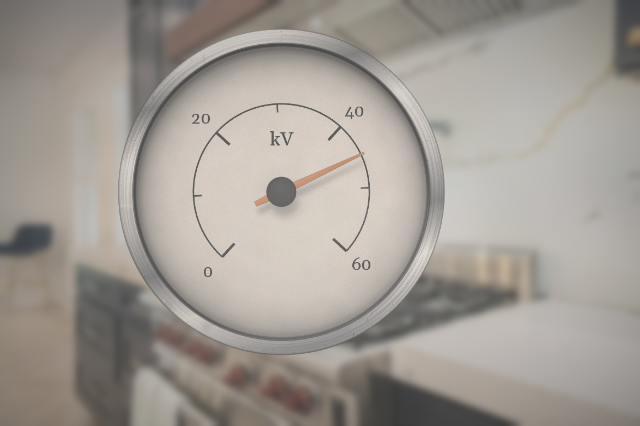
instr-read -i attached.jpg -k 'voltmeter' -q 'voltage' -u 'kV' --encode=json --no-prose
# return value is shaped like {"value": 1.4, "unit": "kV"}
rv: {"value": 45, "unit": "kV"}
